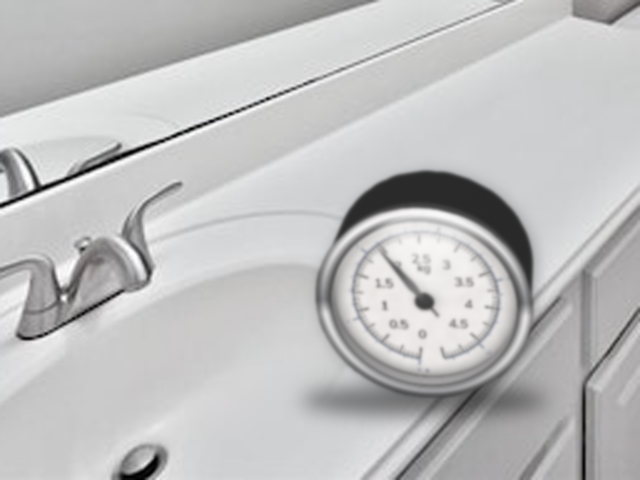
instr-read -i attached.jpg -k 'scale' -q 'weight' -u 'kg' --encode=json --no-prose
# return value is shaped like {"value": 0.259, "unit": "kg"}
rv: {"value": 2, "unit": "kg"}
